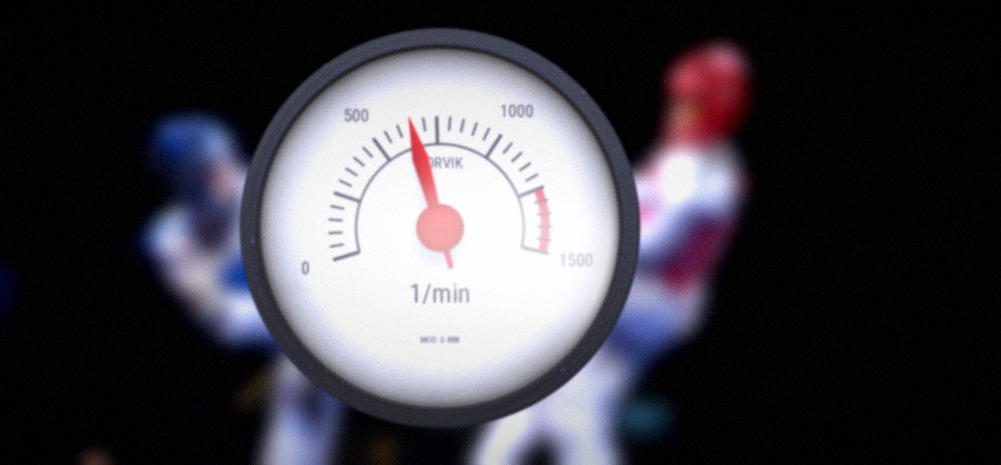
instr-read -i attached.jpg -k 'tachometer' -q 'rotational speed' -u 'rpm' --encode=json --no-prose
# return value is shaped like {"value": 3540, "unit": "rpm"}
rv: {"value": 650, "unit": "rpm"}
